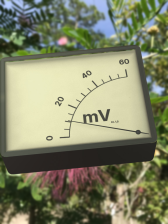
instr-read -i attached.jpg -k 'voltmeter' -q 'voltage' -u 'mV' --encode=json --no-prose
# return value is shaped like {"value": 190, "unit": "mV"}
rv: {"value": 10, "unit": "mV"}
